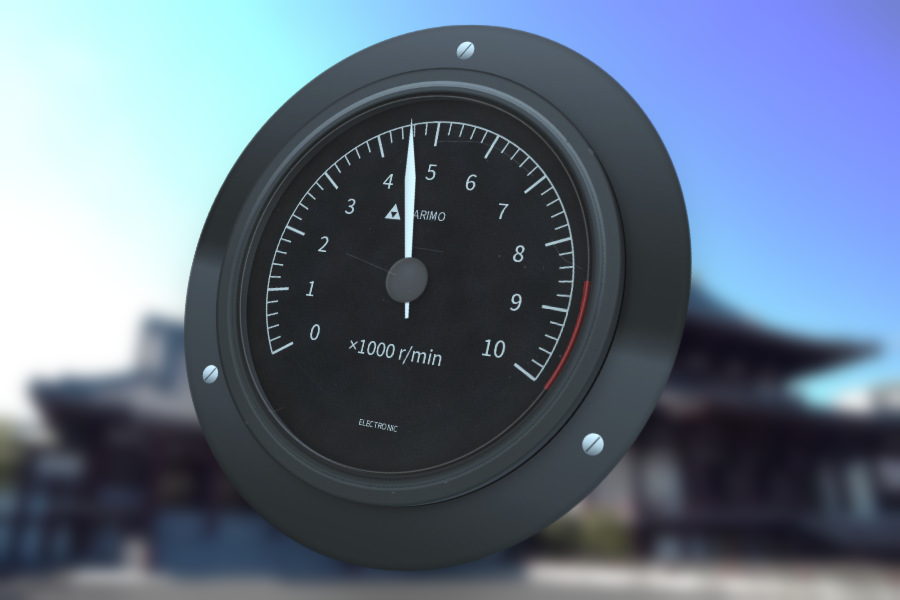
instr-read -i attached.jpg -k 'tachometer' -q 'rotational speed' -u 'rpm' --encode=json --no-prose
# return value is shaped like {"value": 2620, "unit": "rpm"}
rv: {"value": 4600, "unit": "rpm"}
